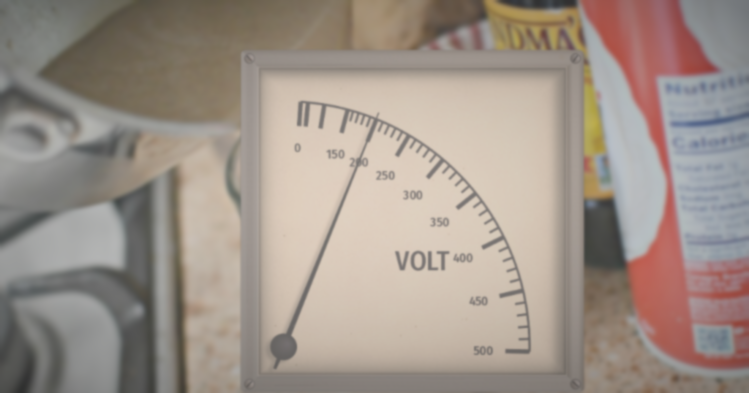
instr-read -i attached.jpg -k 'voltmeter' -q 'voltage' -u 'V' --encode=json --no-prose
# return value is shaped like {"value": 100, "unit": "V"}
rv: {"value": 200, "unit": "V"}
